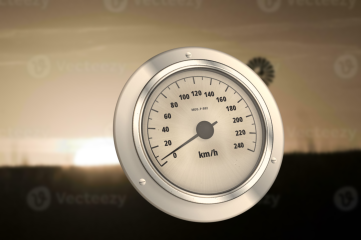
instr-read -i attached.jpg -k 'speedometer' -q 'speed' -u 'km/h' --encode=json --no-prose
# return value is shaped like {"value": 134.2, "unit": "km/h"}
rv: {"value": 5, "unit": "km/h"}
